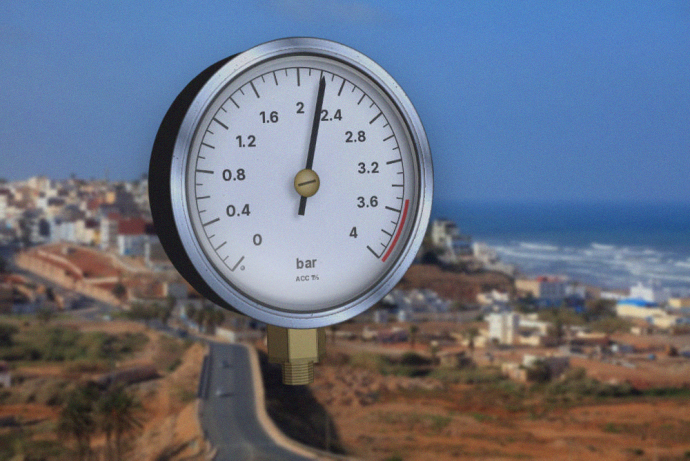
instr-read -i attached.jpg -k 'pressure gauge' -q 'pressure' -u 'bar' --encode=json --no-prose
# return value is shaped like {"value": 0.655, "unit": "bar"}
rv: {"value": 2.2, "unit": "bar"}
